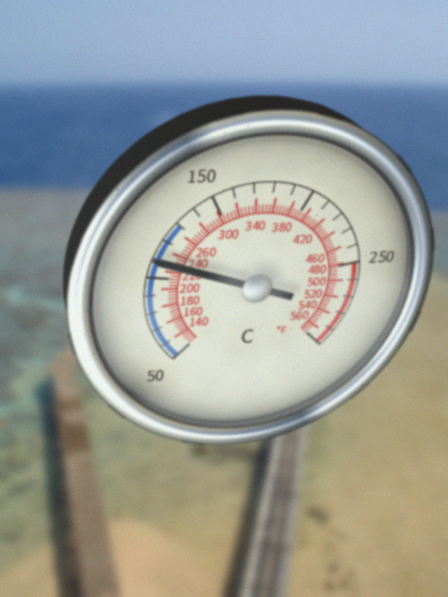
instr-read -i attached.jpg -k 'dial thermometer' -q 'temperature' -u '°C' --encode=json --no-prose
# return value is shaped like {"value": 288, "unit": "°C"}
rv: {"value": 110, "unit": "°C"}
